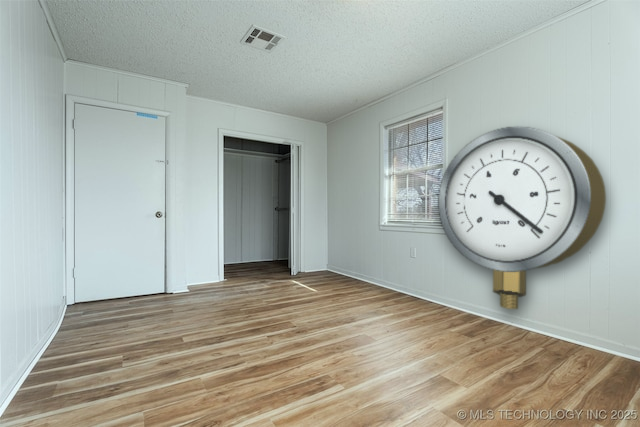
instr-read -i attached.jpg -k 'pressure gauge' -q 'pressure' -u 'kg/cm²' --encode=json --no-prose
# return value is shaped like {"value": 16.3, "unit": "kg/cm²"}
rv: {"value": 9.75, "unit": "kg/cm²"}
